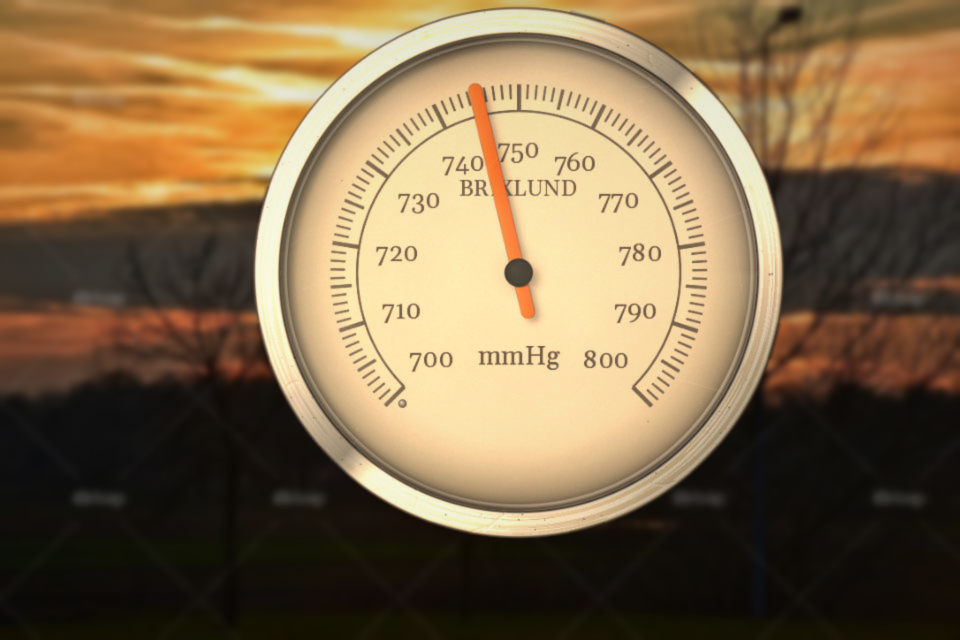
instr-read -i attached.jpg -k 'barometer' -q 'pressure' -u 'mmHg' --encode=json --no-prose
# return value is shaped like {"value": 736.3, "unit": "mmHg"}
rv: {"value": 745, "unit": "mmHg"}
